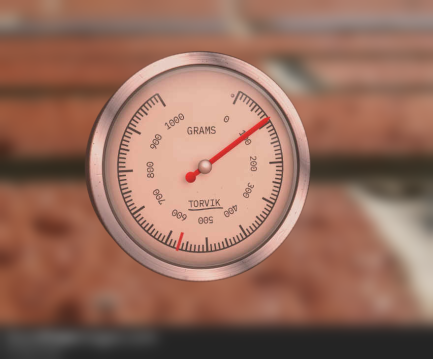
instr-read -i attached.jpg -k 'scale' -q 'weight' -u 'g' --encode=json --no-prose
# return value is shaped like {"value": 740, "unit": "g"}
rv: {"value": 90, "unit": "g"}
